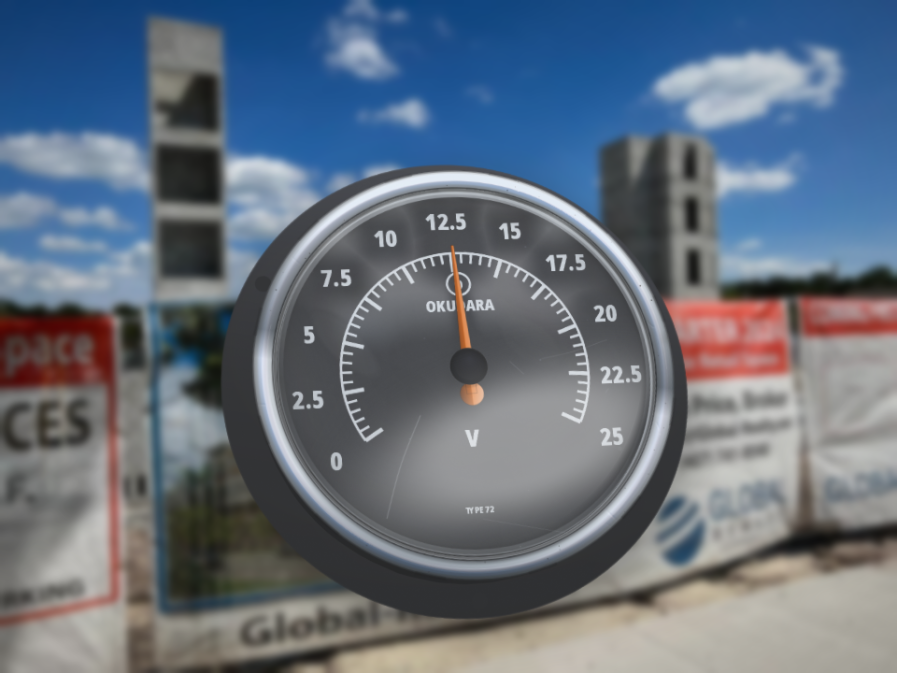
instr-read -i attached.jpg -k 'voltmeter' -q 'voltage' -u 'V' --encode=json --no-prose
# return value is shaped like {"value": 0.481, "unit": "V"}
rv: {"value": 12.5, "unit": "V"}
